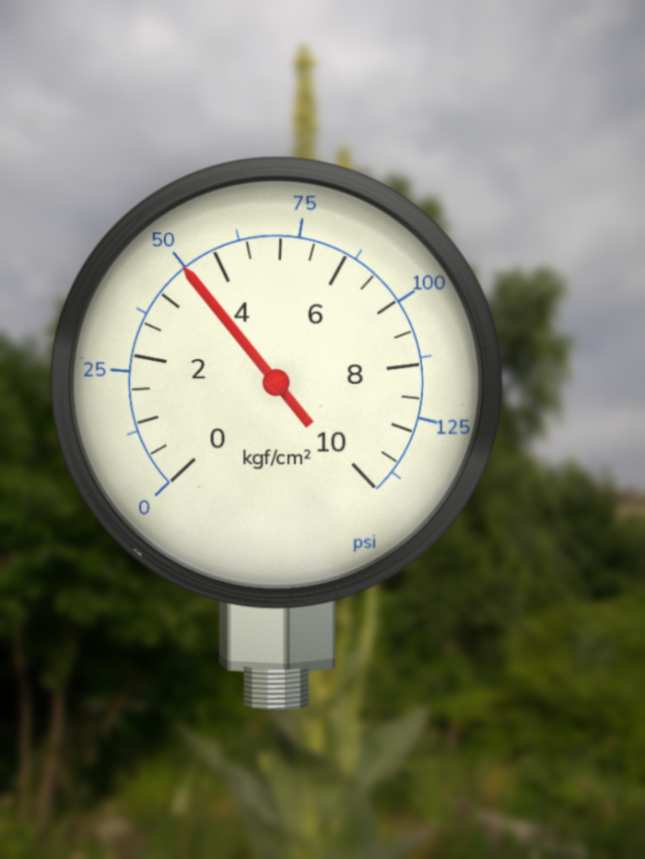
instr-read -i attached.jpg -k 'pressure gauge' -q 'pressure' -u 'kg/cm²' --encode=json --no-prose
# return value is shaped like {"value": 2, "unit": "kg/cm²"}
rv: {"value": 3.5, "unit": "kg/cm²"}
